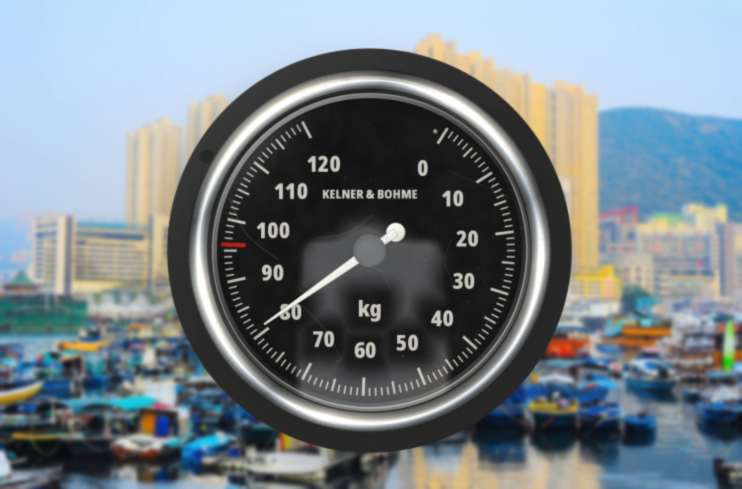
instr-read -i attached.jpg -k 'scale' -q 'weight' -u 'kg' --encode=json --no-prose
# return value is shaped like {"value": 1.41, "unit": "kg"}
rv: {"value": 81, "unit": "kg"}
